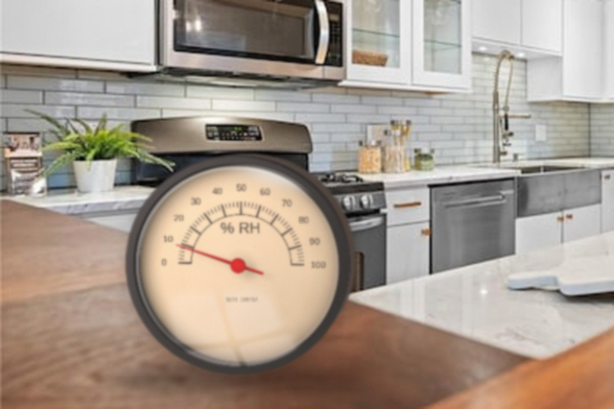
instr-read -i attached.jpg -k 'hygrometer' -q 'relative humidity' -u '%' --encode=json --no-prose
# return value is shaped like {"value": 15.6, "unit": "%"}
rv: {"value": 10, "unit": "%"}
